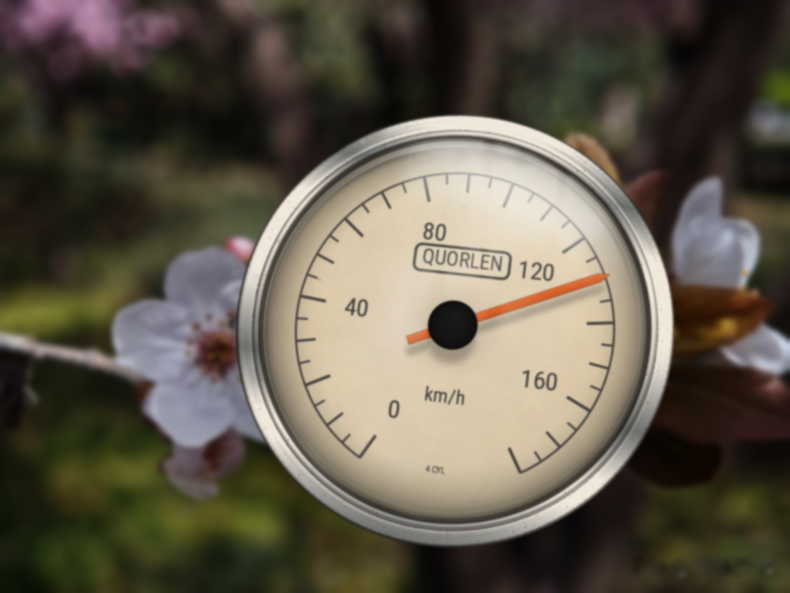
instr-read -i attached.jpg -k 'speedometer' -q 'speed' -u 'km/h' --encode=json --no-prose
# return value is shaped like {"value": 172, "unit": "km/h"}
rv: {"value": 130, "unit": "km/h"}
